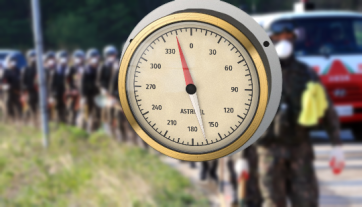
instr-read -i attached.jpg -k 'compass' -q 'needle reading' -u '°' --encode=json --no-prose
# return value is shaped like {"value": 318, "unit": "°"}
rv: {"value": 345, "unit": "°"}
